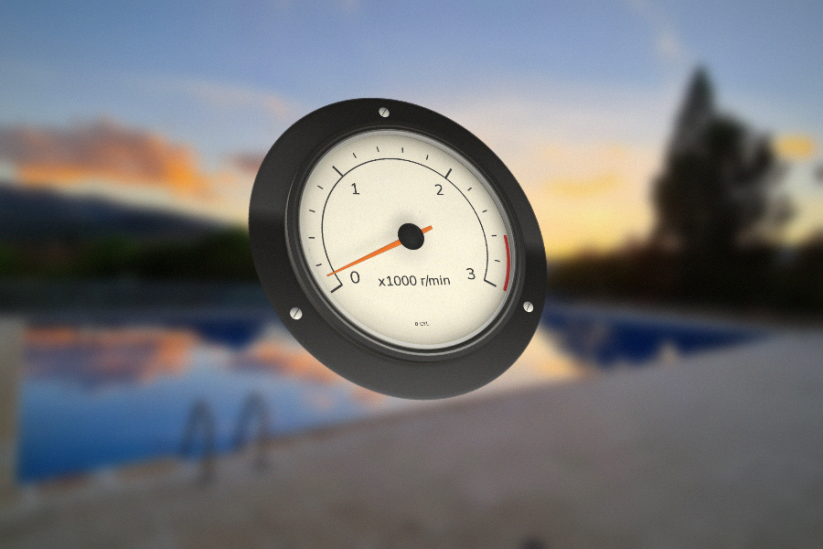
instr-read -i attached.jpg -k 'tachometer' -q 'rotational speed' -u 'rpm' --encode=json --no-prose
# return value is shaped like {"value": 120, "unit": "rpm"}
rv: {"value": 100, "unit": "rpm"}
